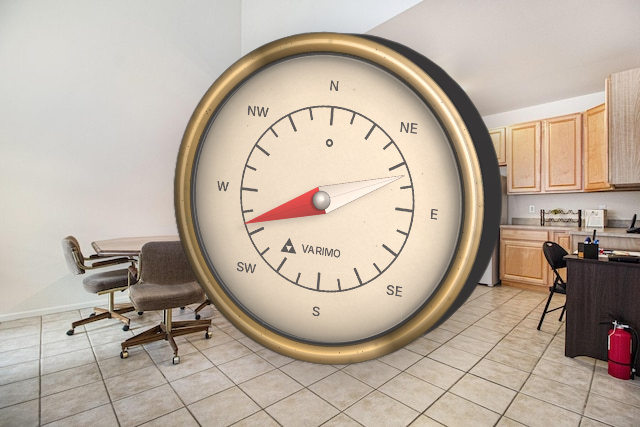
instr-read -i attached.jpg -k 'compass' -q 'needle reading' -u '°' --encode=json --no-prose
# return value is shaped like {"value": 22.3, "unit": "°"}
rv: {"value": 247.5, "unit": "°"}
